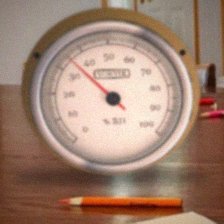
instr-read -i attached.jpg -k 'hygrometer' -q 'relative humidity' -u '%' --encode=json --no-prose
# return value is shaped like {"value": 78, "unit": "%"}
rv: {"value": 35, "unit": "%"}
